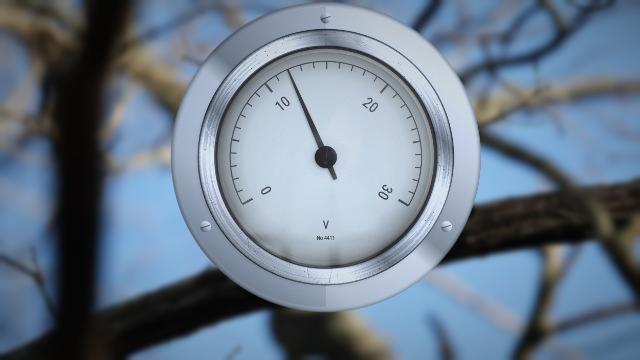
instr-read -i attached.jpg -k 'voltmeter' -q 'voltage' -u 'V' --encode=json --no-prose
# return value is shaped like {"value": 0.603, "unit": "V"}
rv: {"value": 12, "unit": "V"}
